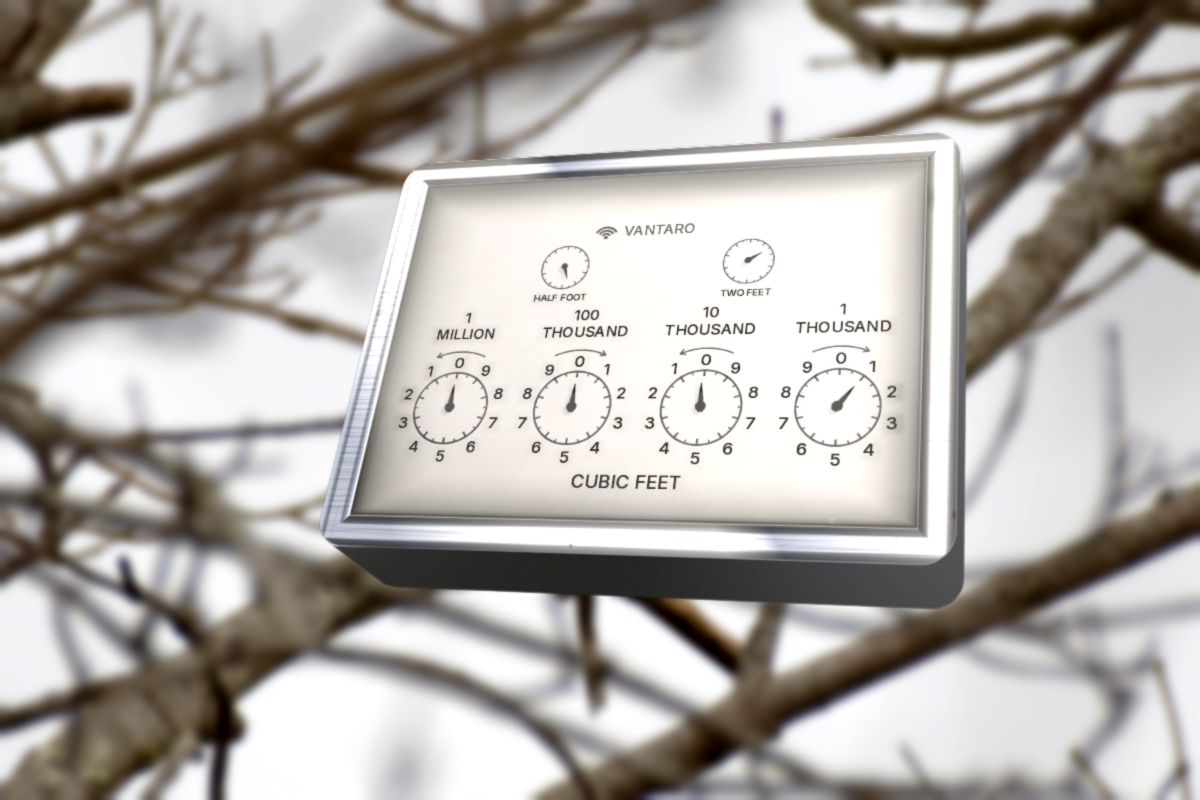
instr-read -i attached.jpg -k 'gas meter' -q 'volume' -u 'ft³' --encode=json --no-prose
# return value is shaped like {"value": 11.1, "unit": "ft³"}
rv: {"value": 100, "unit": "ft³"}
